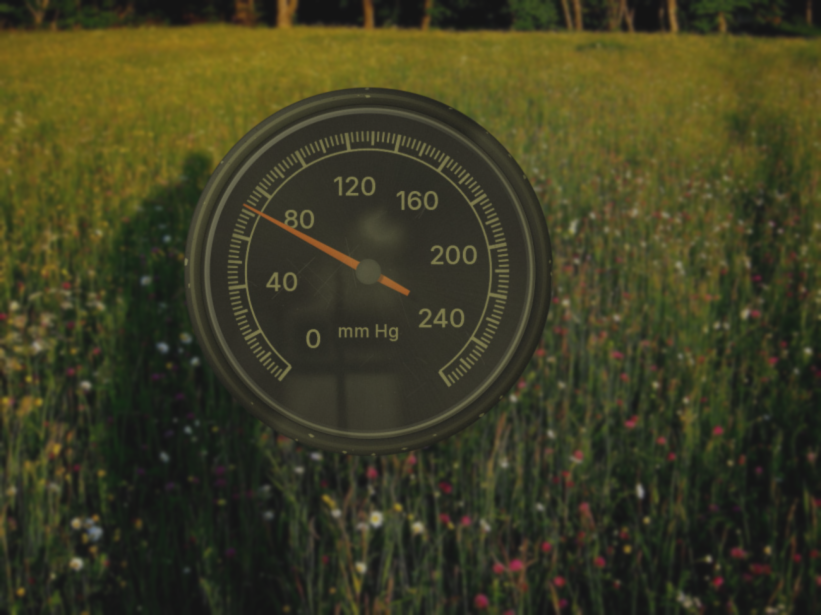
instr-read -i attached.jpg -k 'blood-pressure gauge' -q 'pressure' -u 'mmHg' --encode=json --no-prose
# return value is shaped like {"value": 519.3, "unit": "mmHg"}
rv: {"value": 72, "unit": "mmHg"}
